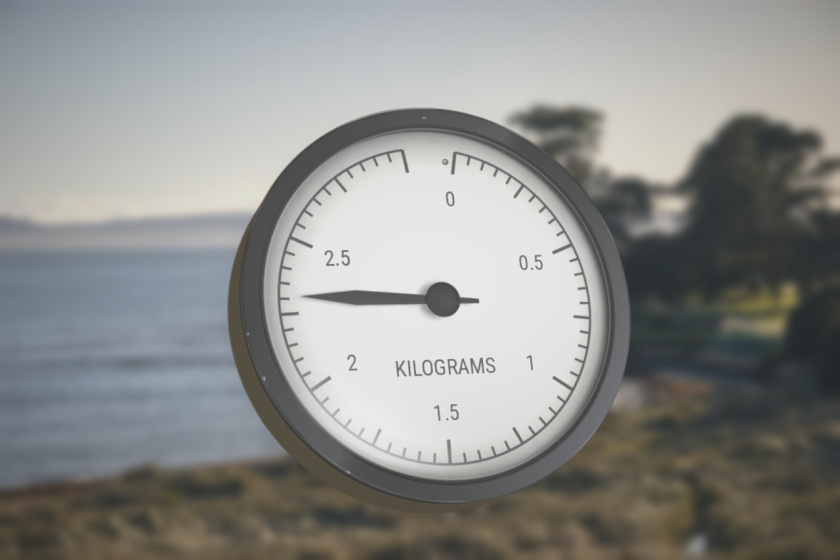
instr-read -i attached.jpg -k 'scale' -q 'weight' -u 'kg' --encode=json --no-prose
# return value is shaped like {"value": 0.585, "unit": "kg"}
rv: {"value": 2.3, "unit": "kg"}
